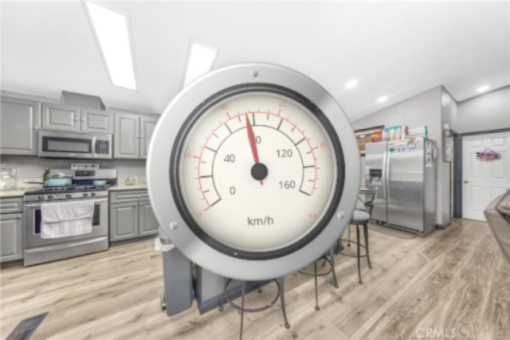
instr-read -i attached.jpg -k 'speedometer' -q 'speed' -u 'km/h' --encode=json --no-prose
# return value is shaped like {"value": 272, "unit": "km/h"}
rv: {"value": 75, "unit": "km/h"}
